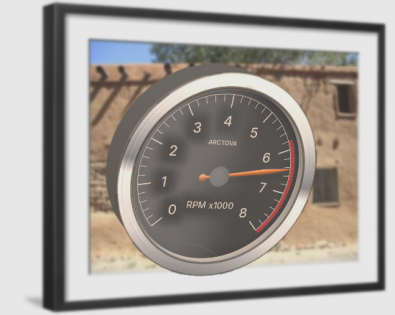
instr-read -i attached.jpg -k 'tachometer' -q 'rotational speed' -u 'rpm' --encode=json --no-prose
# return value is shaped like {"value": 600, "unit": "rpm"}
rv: {"value": 6400, "unit": "rpm"}
